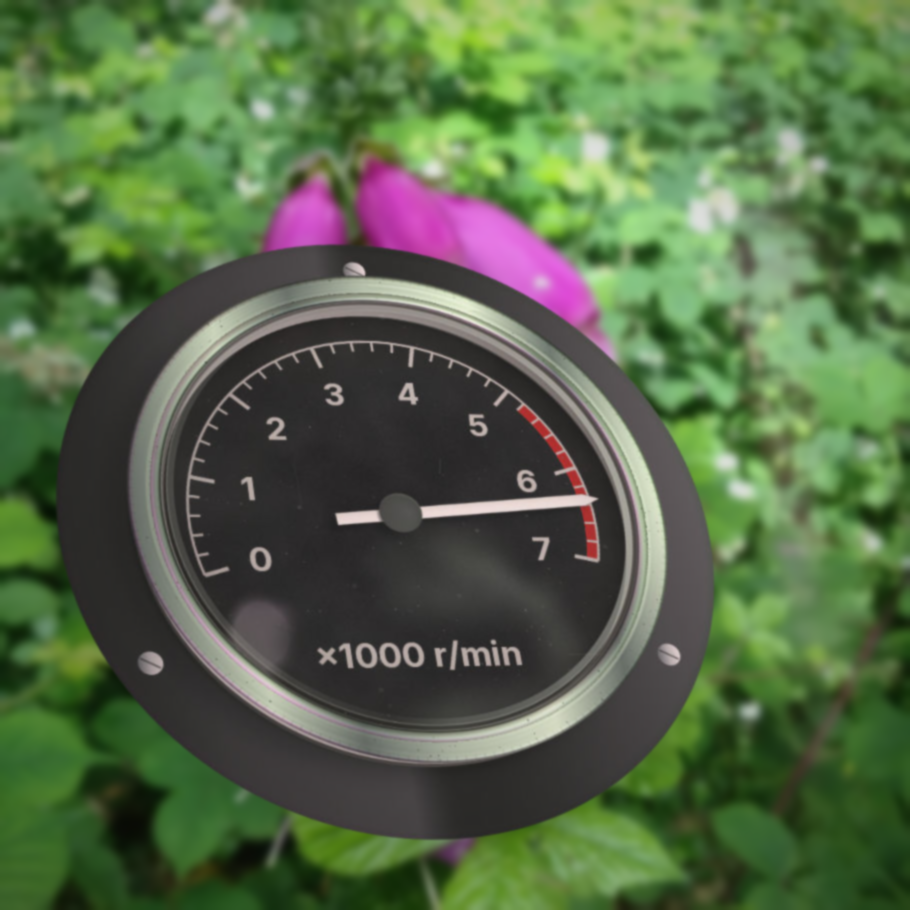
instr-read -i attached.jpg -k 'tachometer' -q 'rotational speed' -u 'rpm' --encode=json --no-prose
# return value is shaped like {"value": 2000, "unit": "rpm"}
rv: {"value": 6400, "unit": "rpm"}
